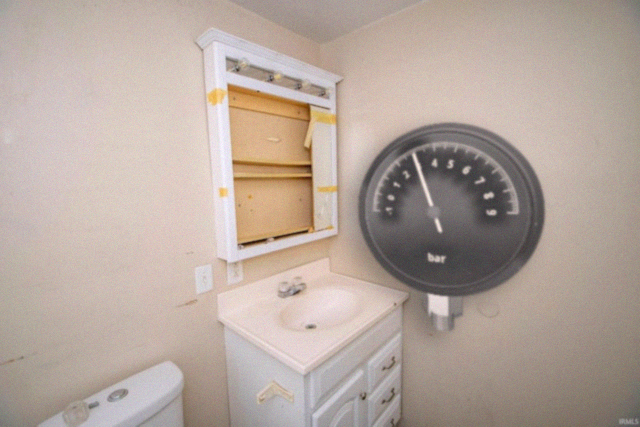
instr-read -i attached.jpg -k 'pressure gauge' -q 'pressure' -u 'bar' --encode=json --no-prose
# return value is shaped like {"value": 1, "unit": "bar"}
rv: {"value": 3, "unit": "bar"}
